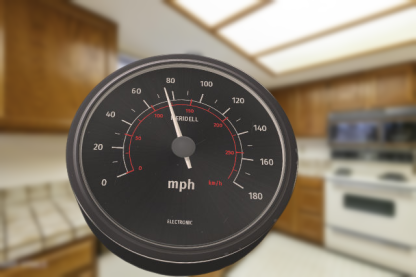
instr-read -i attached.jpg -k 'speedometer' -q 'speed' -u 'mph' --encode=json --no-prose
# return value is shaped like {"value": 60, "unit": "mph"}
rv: {"value": 75, "unit": "mph"}
